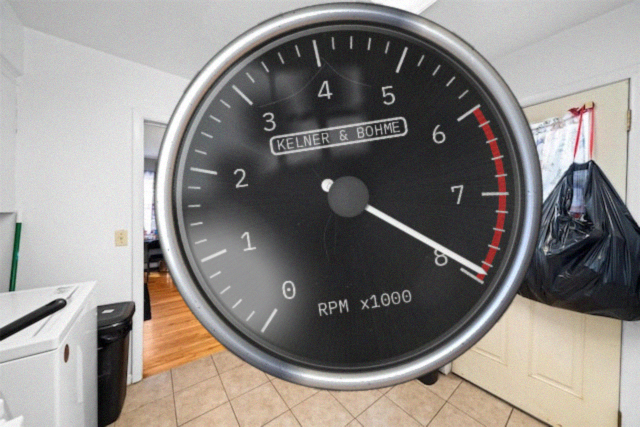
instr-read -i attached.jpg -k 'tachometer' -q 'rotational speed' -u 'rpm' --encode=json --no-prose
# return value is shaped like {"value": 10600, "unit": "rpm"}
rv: {"value": 7900, "unit": "rpm"}
